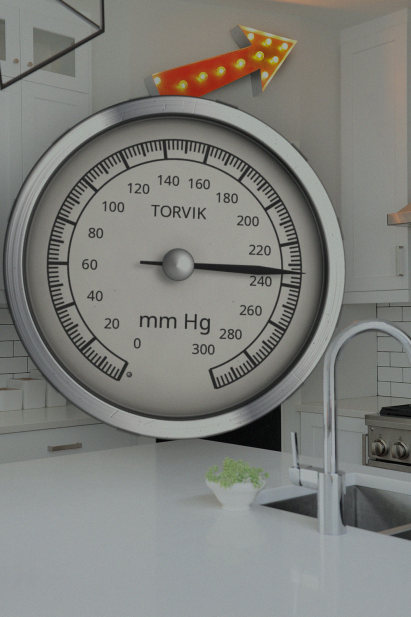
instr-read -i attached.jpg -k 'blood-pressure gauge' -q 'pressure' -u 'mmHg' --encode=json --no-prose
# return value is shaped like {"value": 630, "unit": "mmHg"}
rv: {"value": 234, "unit": "mmHg"}
